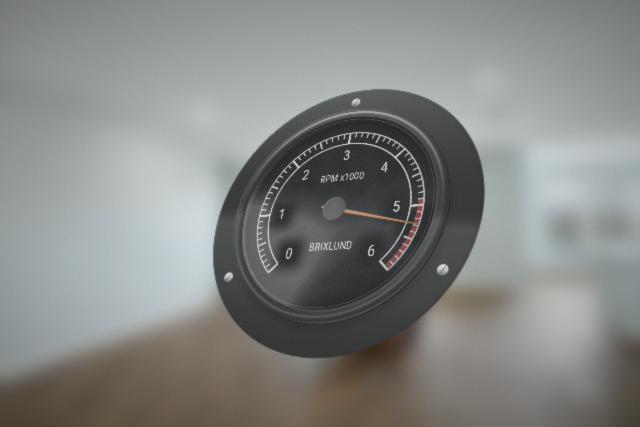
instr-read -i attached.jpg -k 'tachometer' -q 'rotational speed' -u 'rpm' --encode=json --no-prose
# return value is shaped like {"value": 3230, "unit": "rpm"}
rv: {"value": 5300, "unit": "rpm"}
